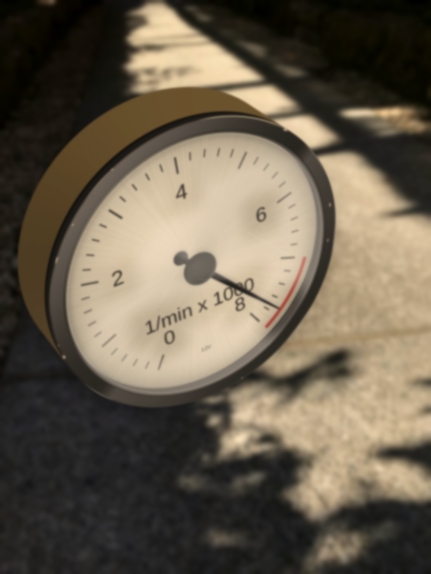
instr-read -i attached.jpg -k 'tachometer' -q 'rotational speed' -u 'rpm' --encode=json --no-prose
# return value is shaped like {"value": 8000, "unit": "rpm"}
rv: {"value": 7700, "unit": "rpm"}
